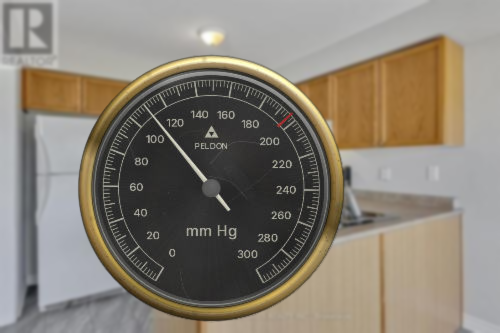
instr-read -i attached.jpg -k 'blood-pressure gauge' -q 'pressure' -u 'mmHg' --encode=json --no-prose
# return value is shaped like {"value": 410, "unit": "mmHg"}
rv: {"value": 110, "unit": "mmHg"}
